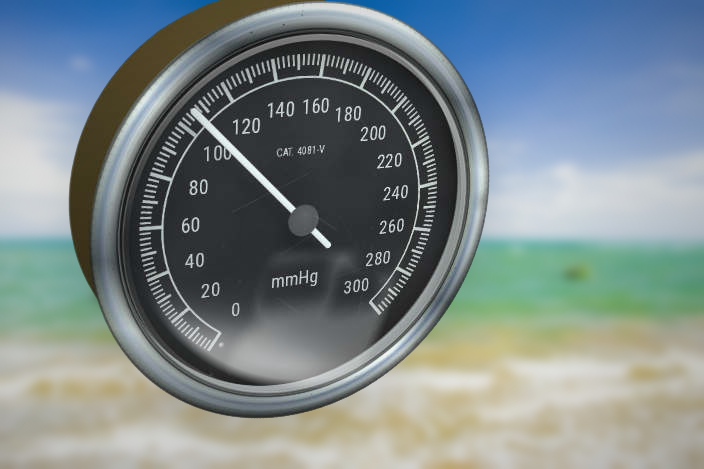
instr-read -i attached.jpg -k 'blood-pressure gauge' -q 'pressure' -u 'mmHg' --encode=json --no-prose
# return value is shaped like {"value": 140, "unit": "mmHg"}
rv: {"value": 106, "unit": "mmHg"}
